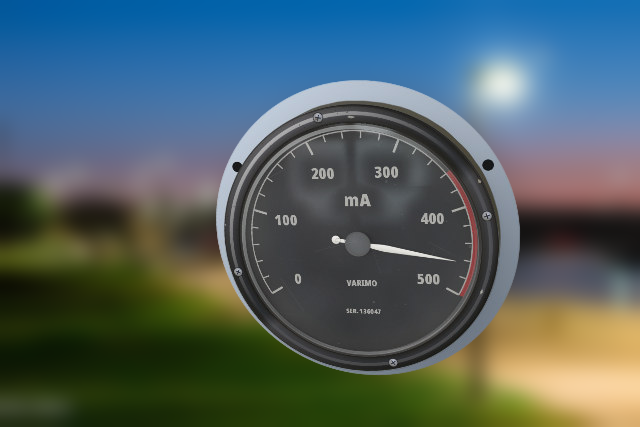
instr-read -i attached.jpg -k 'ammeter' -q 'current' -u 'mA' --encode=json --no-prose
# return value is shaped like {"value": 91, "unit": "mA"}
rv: {"value": 460, "unit": "mA"}
